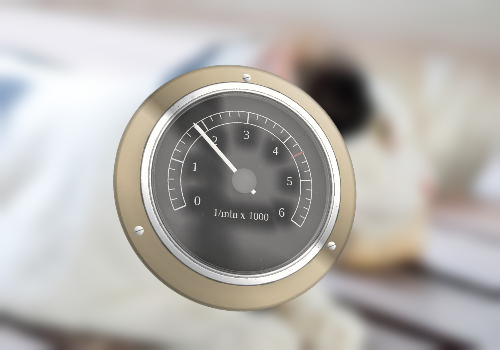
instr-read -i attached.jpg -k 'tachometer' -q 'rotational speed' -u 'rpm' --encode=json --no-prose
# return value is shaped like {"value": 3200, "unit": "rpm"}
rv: {"value": 1800, "unit": "rpm"}
